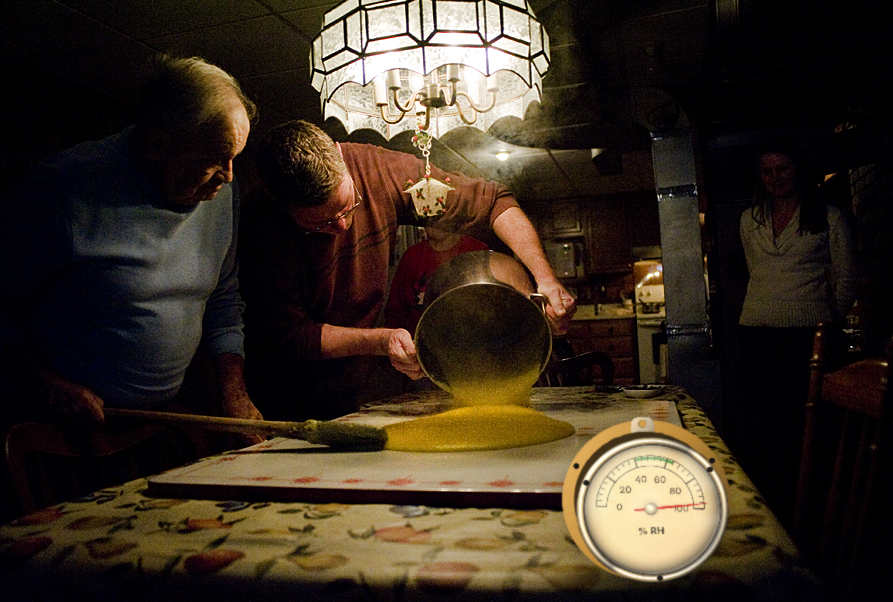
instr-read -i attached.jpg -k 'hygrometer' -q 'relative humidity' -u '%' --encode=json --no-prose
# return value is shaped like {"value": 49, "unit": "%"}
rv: {"value": 96, "unit": "%"}
